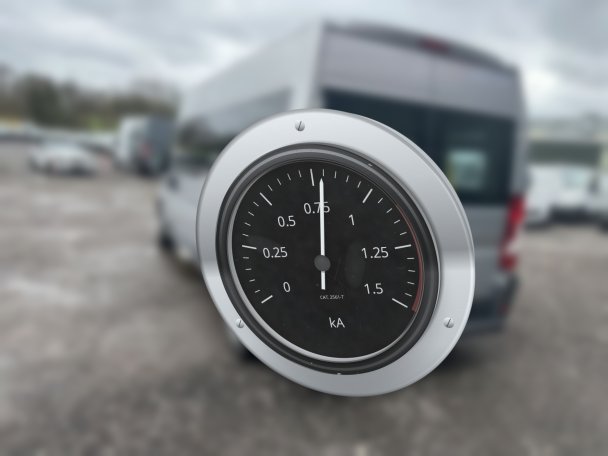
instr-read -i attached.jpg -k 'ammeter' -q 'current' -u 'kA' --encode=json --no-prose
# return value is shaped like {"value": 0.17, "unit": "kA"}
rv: {"value": 0.8, "unit": "kA"}
